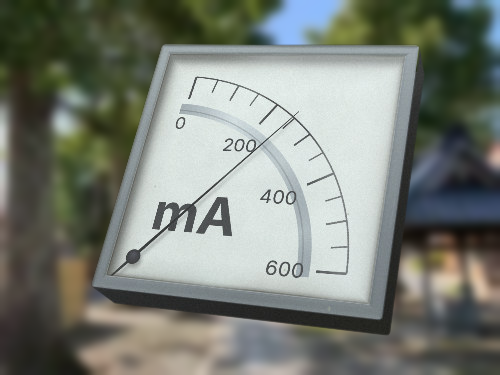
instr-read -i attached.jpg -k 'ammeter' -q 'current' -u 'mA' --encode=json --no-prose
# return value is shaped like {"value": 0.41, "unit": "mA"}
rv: {"value": 250, "unit": "mA"}
